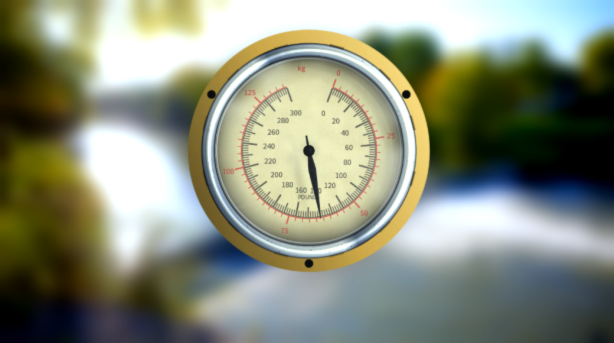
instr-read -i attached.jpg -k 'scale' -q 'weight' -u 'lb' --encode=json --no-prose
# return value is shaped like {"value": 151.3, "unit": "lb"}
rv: {"value": 140, "unit": "lb"}
